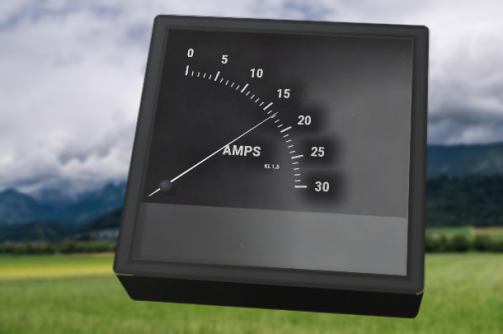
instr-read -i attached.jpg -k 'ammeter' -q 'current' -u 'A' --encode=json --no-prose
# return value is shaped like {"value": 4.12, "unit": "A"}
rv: {"value": 17, "unit": "A"}
